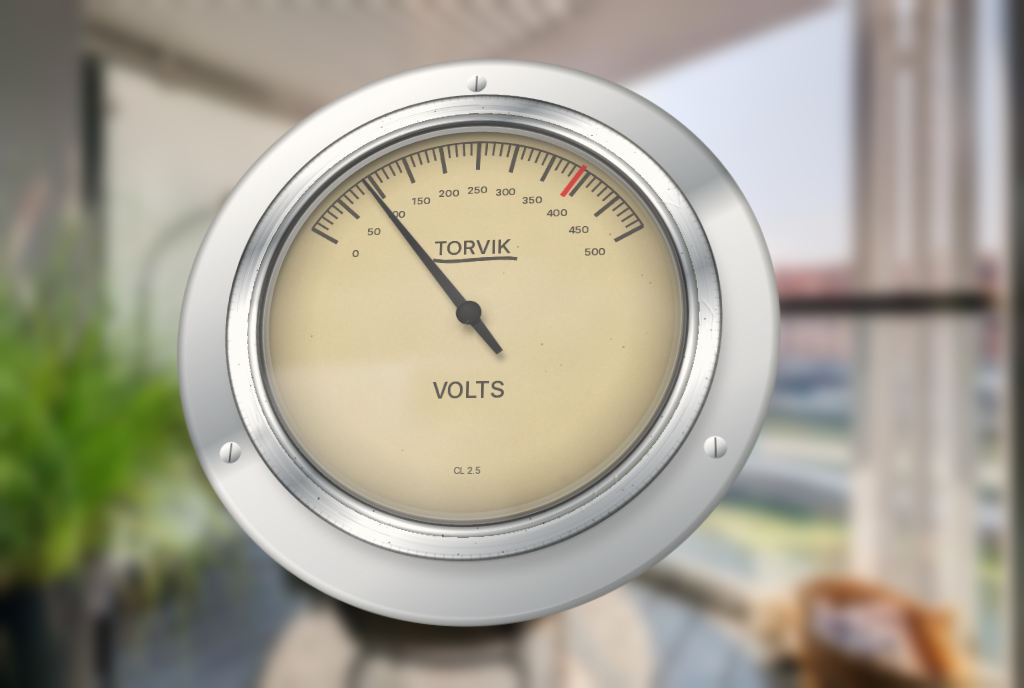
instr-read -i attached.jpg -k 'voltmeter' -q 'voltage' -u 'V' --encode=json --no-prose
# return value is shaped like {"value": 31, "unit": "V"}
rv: {"value": 90, "unit": "V"}
